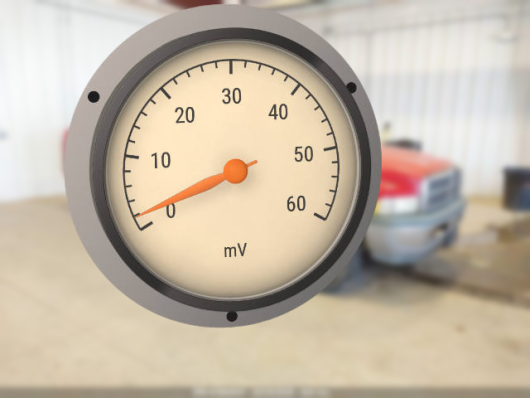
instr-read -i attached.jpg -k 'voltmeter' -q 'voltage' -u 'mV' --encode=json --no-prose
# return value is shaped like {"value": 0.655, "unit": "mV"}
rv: {"value": 2, "unit": "mV"}
